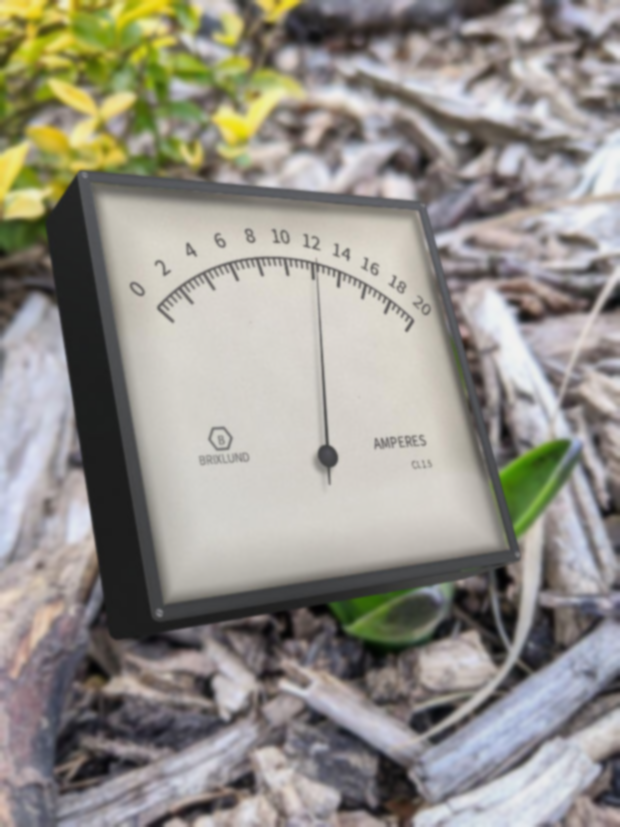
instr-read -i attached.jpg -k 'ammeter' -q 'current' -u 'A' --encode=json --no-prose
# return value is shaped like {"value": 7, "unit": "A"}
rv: {"value": 12, "unit": "A"}
